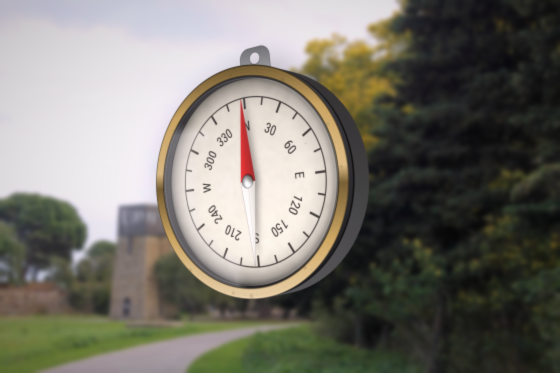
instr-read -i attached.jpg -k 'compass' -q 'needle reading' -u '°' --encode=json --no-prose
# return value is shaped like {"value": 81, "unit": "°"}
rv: {"value": 0, "unit": "°"}
